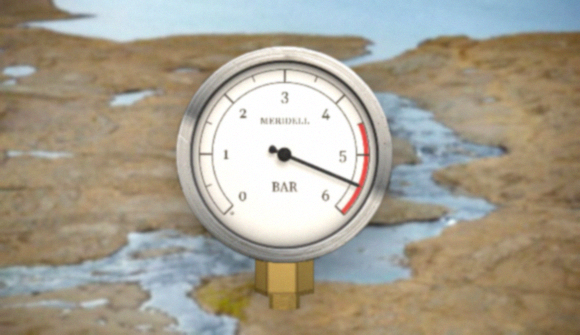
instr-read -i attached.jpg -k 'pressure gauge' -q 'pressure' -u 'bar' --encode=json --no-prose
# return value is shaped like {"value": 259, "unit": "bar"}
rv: {"value": 5.5, "unit": "bar"}
